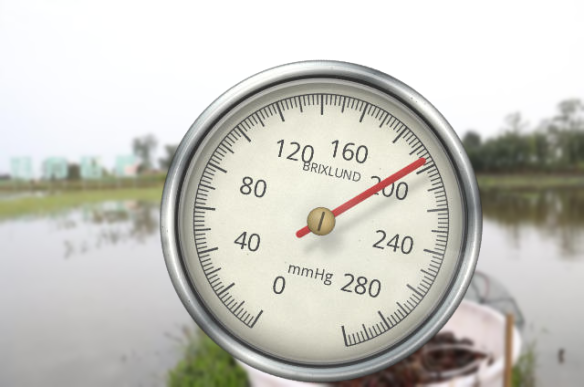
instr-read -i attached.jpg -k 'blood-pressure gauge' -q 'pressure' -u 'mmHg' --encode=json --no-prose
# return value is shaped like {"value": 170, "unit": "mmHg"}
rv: {"value": 196, "unit": "mmHg"}
